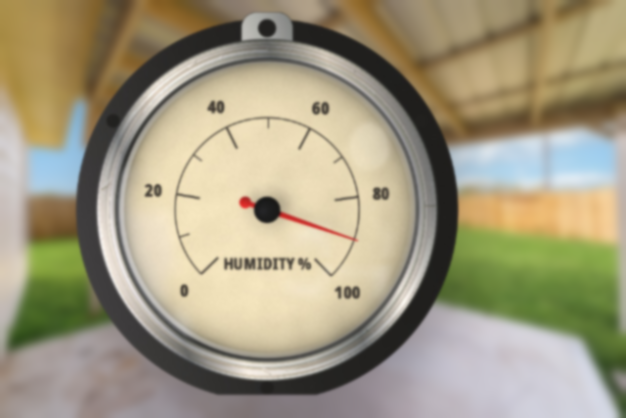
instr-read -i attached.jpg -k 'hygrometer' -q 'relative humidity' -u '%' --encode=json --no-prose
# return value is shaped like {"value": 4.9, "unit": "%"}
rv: {"value": 90, "unit": "%"}
